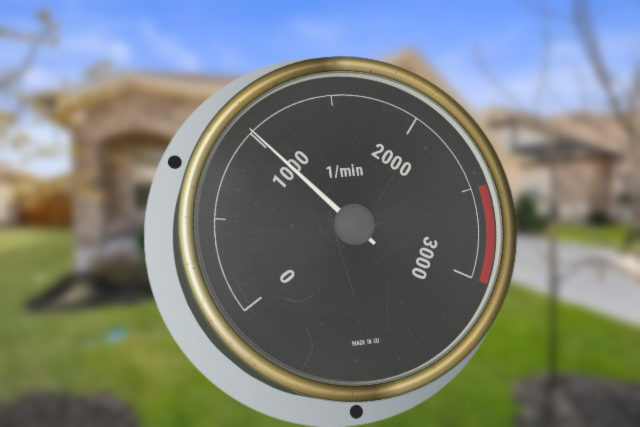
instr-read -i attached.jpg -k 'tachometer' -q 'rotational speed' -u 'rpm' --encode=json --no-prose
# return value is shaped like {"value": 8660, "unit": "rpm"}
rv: {"value": 1000, "unit": "rpm"}
